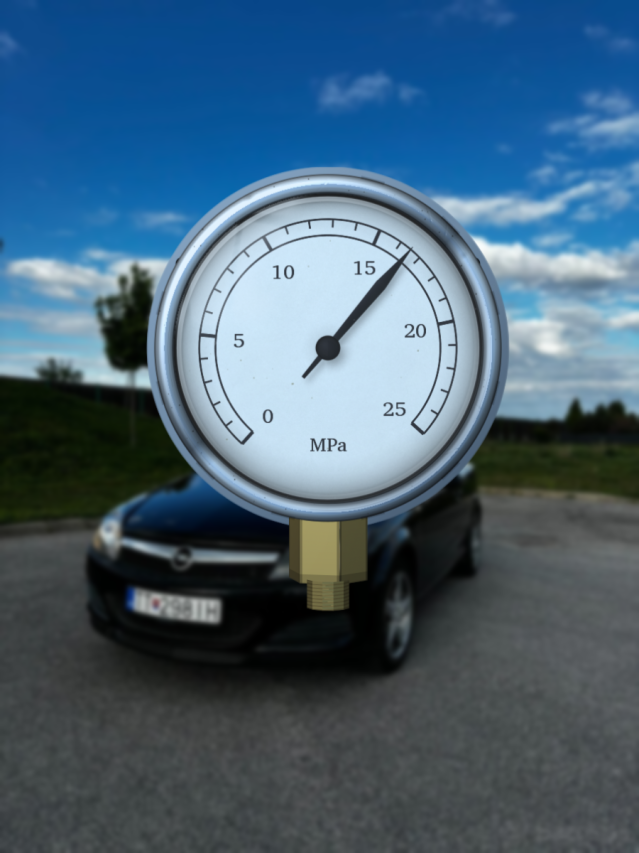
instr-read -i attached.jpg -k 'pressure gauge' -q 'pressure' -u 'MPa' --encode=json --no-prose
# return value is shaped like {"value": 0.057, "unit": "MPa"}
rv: {"value": 16.5, "unit": "MPa"}
